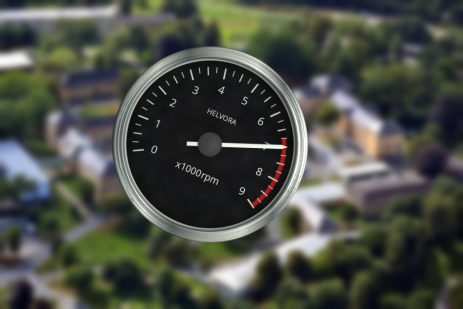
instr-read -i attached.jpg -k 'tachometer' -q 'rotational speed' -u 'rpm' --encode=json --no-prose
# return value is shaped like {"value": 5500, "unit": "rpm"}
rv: {"value": 7000, "unit": "rpm"}
